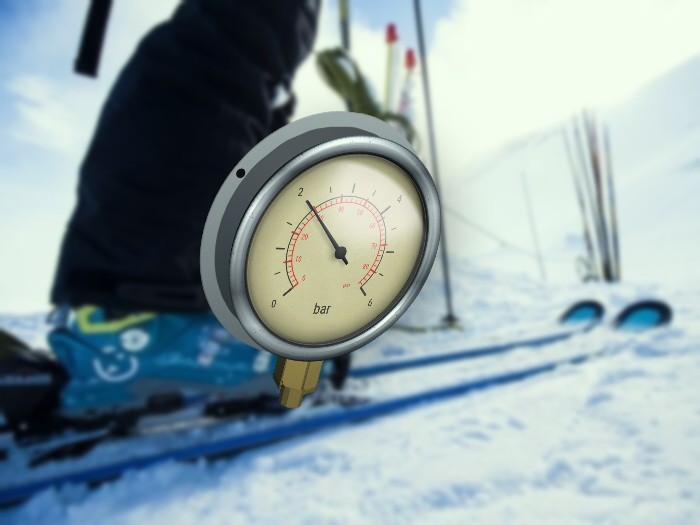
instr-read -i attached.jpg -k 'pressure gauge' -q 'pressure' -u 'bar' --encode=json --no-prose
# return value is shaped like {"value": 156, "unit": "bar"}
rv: {"value": 2, "unit": "bar"}
